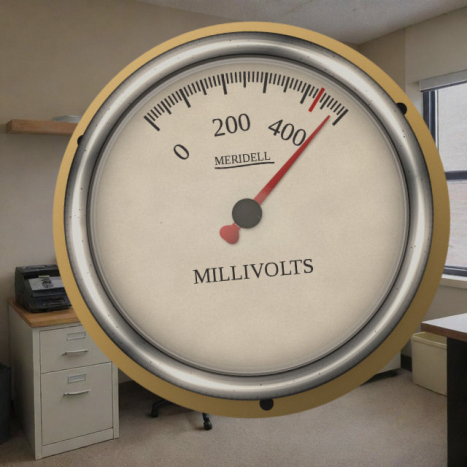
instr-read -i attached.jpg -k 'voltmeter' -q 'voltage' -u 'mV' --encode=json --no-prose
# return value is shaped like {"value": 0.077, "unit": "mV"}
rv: {"value": 480, "unit": "mV"}
